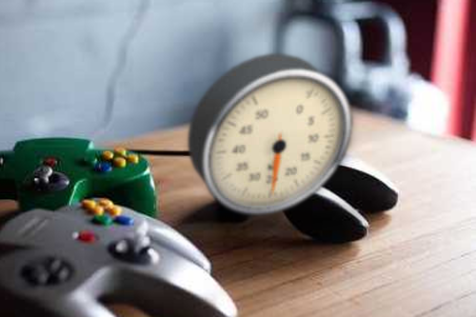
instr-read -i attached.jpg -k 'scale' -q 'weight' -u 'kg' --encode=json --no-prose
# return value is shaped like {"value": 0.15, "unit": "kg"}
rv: {"value": 25, "unit": "kg"}
